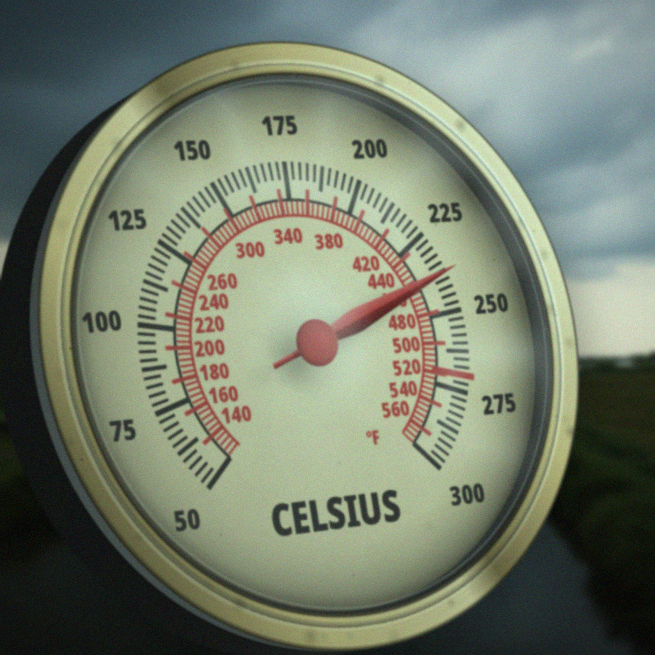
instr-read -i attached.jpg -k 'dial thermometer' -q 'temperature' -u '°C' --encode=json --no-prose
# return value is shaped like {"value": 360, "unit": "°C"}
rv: {"value": 237.5, "unit": "°C"}
